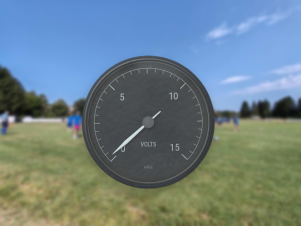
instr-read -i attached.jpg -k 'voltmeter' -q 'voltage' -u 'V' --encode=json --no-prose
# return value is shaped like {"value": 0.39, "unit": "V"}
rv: {"value": 0.25, "unit": "V"}
